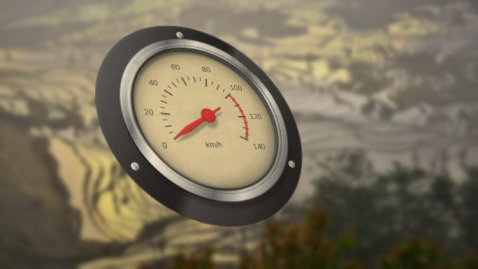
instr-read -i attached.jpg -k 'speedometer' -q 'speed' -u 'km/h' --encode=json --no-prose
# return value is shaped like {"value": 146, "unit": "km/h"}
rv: {"value": 0, "unit": "km/h"}
